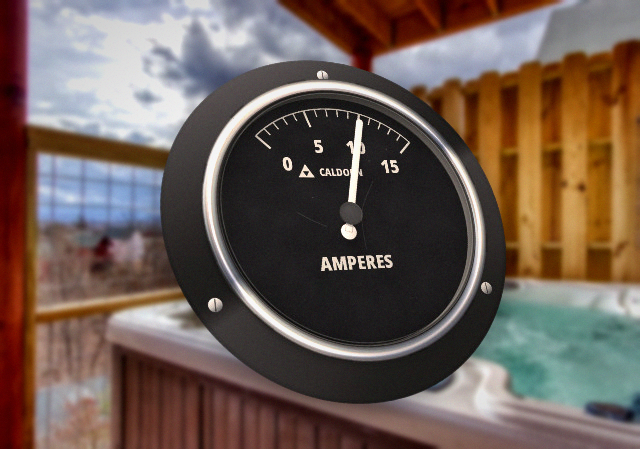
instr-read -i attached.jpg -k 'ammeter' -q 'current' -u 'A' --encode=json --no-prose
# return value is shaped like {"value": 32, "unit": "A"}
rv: {"value": 10, "unit": "A"}
